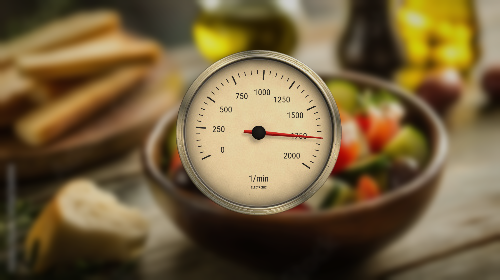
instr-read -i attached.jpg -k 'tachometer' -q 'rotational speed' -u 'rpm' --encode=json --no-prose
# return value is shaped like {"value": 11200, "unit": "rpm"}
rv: {"value": 1750, "unit": "rpm"}
